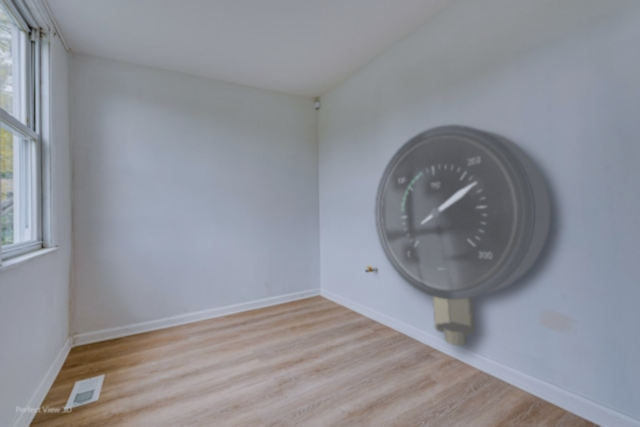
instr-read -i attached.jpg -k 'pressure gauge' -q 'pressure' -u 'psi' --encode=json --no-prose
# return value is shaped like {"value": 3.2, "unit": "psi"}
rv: {"value": 220, "unit": "psi"}
